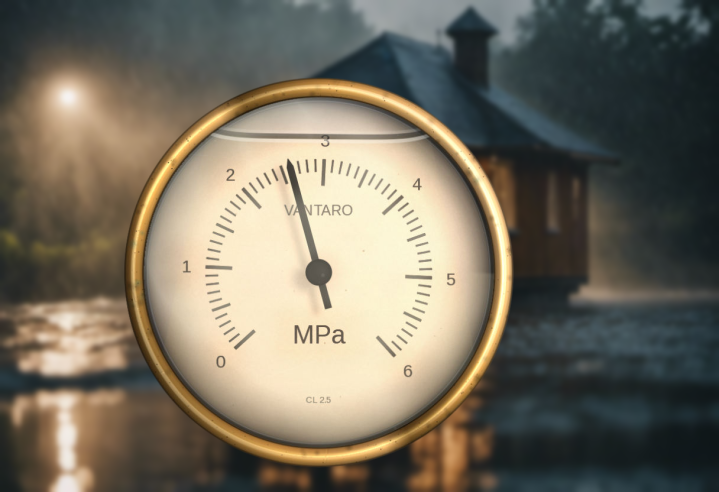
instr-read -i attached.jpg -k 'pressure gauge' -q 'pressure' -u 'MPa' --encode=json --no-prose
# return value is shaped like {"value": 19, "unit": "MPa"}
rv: {"value": 2.6, "unit": "MPa"}
